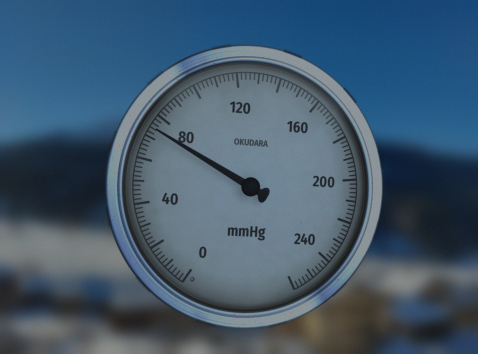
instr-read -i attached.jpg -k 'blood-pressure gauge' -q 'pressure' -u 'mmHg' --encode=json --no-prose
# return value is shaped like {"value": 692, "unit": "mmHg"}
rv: {"value": 74, "unit": "mmHg"}
